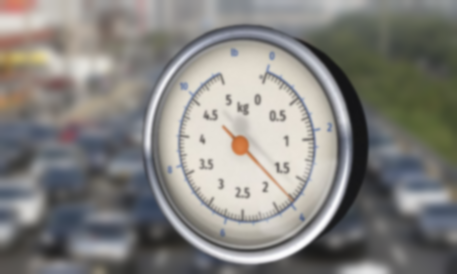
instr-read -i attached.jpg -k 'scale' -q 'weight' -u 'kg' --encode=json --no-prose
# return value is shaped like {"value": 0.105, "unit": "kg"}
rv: {"value": 1.75, "unit": "kg"}
